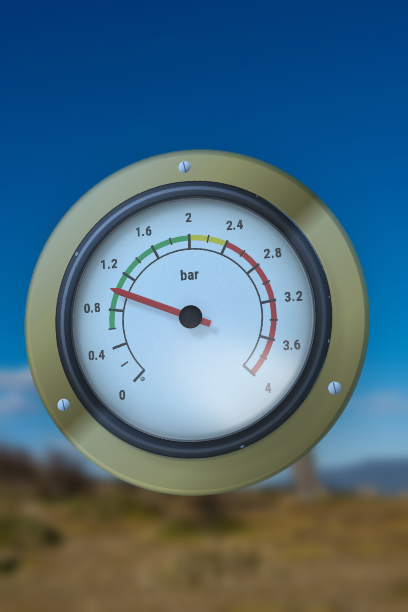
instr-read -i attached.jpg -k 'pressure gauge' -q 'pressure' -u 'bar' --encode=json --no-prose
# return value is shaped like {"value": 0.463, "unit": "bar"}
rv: {"value": 1, "unit": "bar"}
